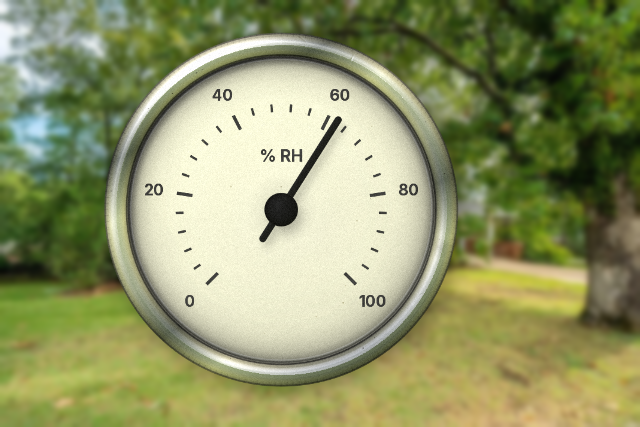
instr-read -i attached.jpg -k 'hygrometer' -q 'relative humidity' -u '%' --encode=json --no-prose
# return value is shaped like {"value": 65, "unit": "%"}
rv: {"value": 62, "unit": "%"}
